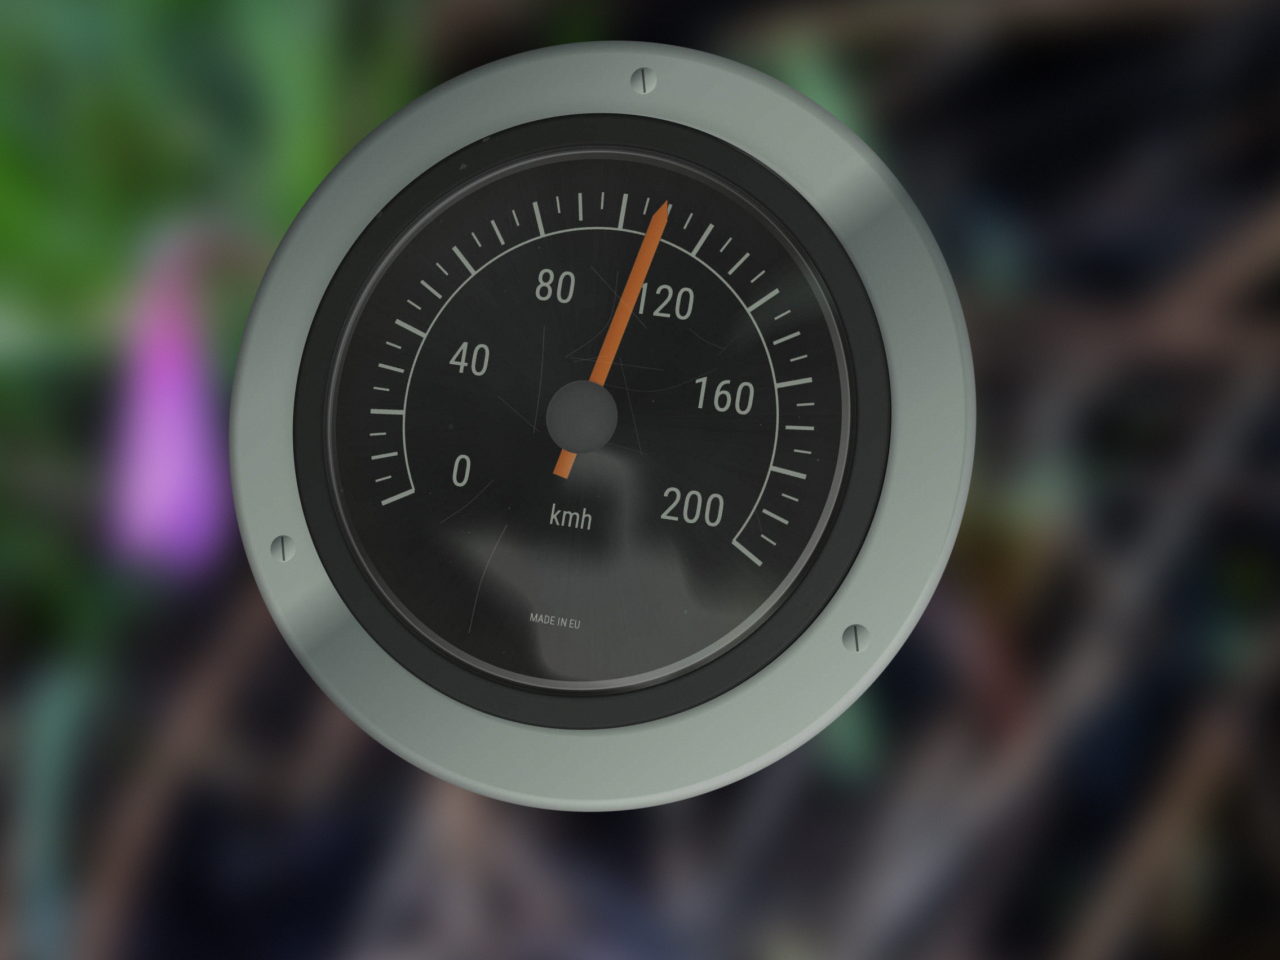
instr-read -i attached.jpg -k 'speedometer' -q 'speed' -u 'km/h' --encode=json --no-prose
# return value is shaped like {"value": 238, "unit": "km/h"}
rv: {"value": 110, "unit": "km/h"}
